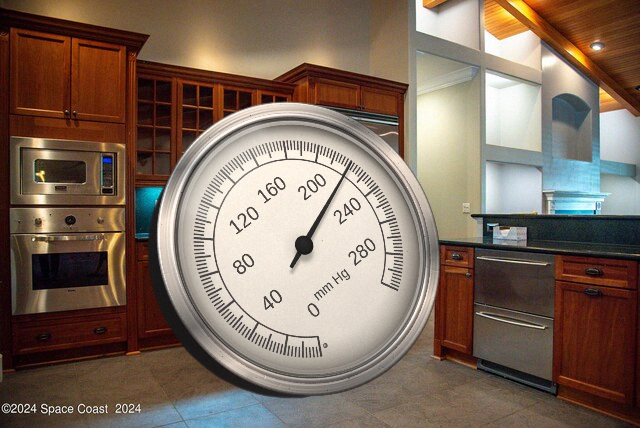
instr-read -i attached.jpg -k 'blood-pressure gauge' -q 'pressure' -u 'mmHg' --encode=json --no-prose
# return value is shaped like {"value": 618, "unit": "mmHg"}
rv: {"value": 220, "unit": "mmHg"}
